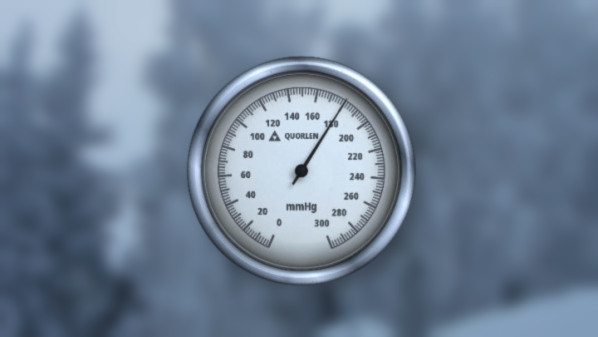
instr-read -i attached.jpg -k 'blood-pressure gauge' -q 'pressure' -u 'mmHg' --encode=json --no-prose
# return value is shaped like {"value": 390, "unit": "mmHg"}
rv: {"value": 180, "unit": "mmHg"}
